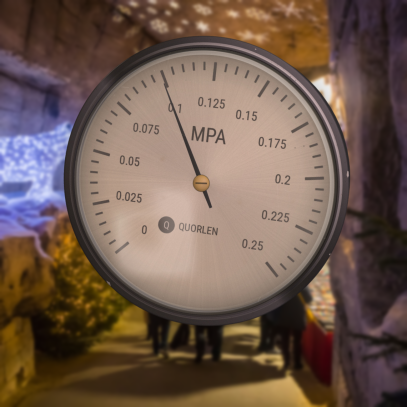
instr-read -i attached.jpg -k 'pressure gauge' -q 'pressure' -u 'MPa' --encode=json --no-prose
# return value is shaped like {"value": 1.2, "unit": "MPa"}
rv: {"value": 0.1, "unit": "MPa"}
